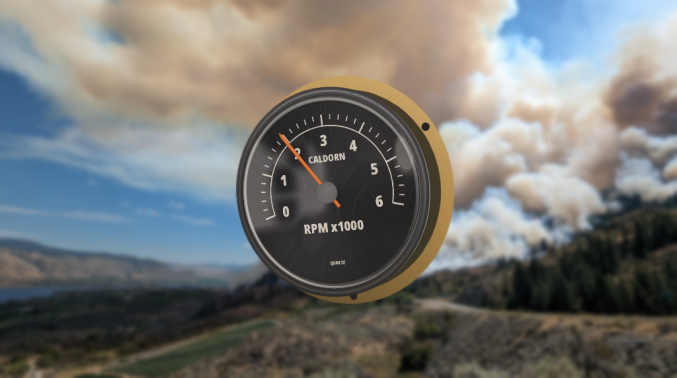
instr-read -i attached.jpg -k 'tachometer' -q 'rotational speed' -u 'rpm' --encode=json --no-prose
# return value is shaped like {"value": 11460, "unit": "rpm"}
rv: {"value": 2000, "unit": "rpm"}
